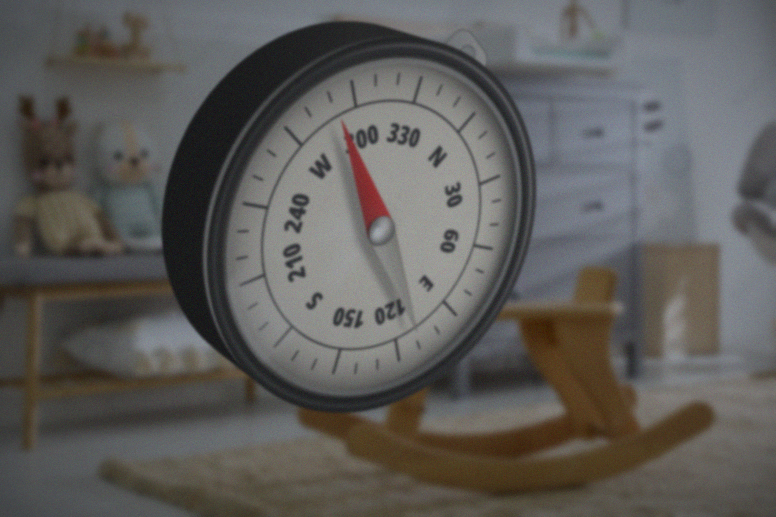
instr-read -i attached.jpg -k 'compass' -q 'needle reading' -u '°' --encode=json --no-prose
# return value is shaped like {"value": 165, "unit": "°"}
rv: {"value": 290, "unit": "°"}
